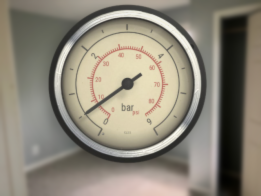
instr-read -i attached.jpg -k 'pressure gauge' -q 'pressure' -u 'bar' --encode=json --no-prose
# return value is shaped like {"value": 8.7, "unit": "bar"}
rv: {"value": 0.5, "unit": "bar"}
